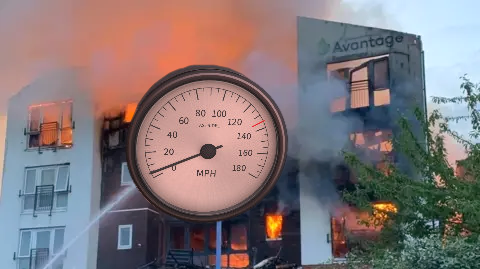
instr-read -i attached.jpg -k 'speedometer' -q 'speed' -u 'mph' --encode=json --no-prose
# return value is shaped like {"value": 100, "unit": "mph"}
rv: {"value": 5, "unit": "mph"}
